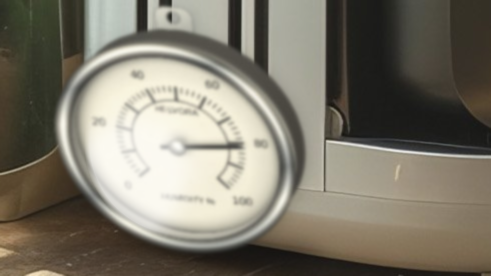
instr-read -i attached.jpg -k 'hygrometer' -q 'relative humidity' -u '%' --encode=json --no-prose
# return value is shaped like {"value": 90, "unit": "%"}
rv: {"value": 80, "unit": "%"}
